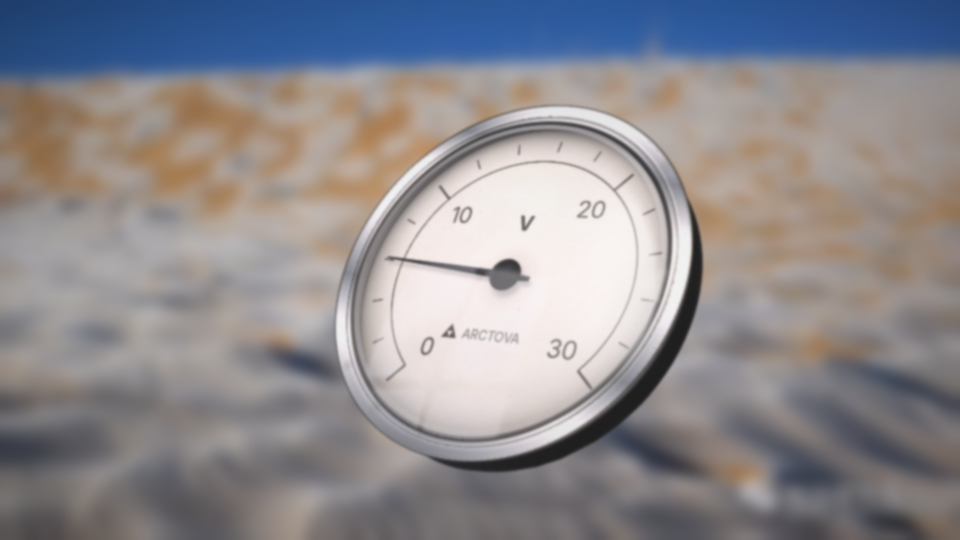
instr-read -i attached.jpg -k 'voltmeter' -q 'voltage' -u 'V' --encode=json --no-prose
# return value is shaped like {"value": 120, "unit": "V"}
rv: {"value": 6, "unit": "V"}
